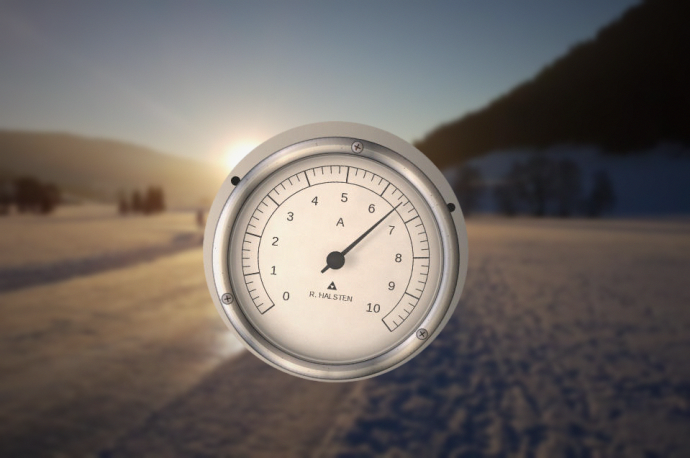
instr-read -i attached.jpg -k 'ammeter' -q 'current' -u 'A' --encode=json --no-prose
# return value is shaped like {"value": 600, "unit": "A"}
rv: {"value": 6.5, "unit": "A"}
